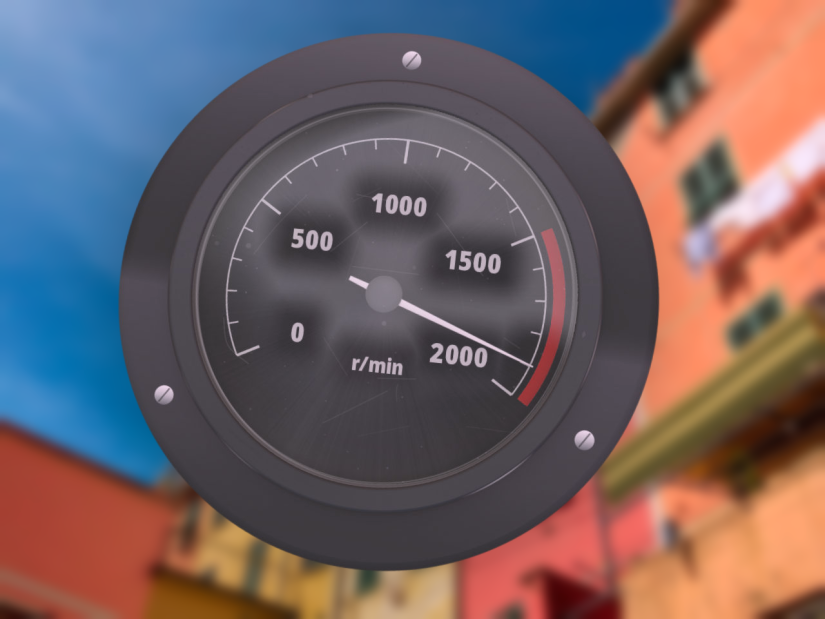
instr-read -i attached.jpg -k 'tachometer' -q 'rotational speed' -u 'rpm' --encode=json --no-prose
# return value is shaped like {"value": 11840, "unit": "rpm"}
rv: {"value": 1900, "unit": "rpm"}
